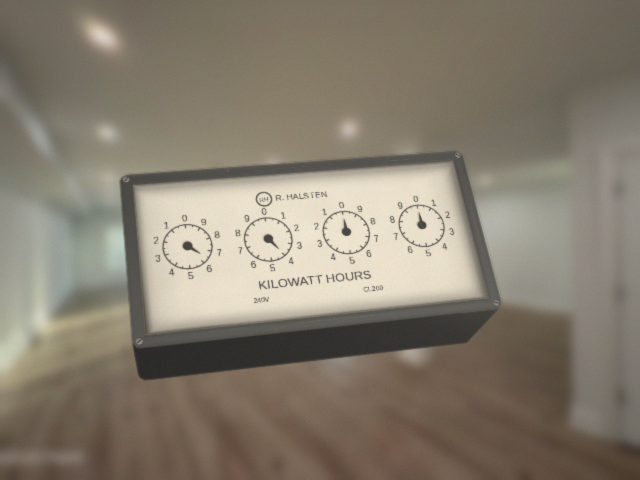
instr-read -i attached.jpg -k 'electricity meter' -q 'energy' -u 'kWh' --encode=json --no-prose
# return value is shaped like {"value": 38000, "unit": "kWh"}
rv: {"value": 6400, "unit": "kWh"}
